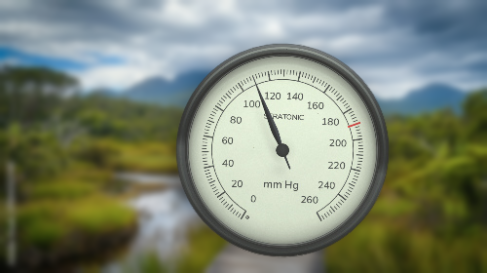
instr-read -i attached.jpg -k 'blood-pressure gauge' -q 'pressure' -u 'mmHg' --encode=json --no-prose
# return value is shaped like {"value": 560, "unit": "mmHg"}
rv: {"value": 110, "unit": "mmHg"}
